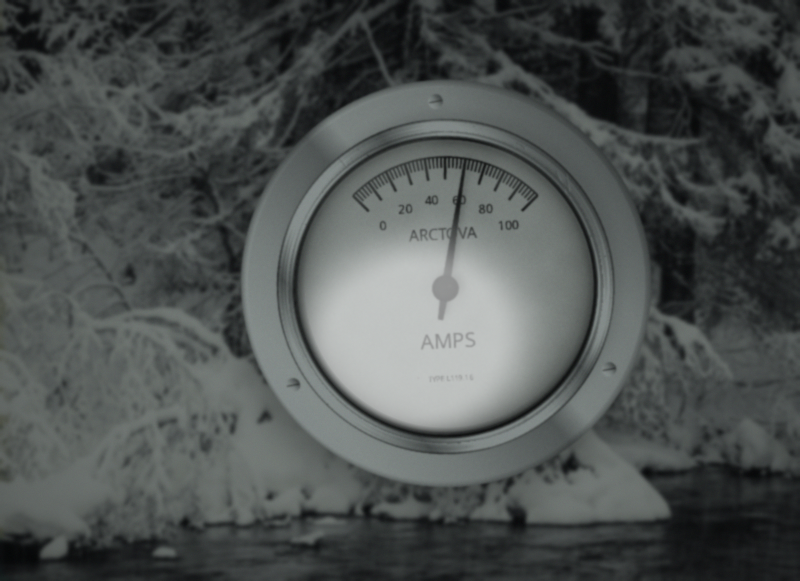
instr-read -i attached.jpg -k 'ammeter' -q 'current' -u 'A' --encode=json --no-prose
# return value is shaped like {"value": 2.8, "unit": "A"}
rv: {"value": 60, "unit": "A"}
